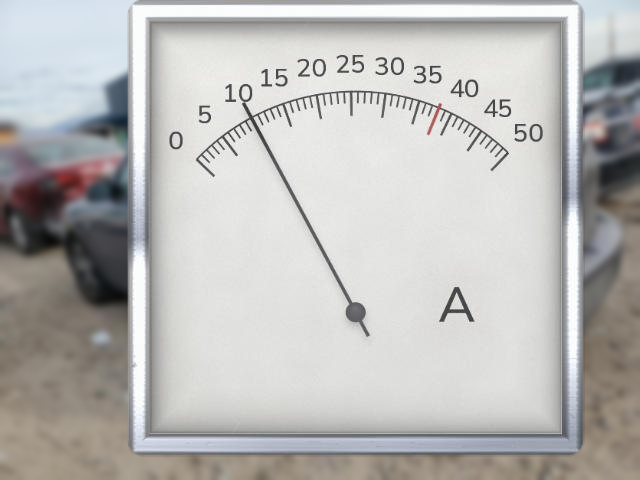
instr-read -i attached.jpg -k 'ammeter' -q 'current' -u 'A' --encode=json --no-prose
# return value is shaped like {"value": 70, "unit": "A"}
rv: {"value": 10, "unit": "A"}
